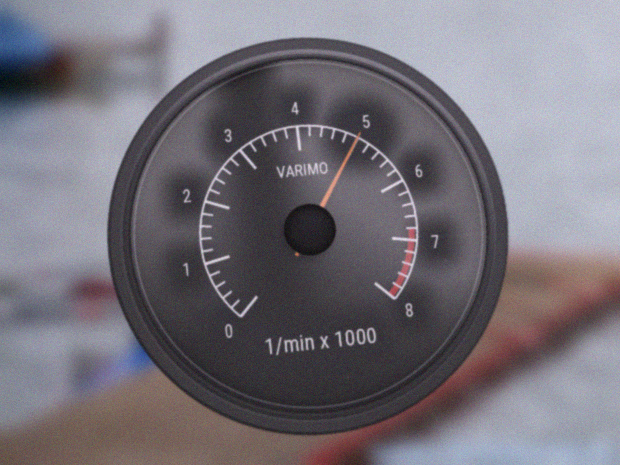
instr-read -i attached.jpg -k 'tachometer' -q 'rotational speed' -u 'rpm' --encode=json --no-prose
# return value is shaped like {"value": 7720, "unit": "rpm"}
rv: {"value": 5000, "unit": "rpm"}
